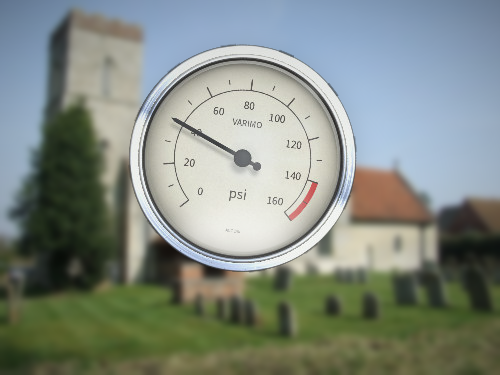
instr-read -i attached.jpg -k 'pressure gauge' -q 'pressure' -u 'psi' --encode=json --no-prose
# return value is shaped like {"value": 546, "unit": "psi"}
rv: {"value": 40, "unit": "psi"}
